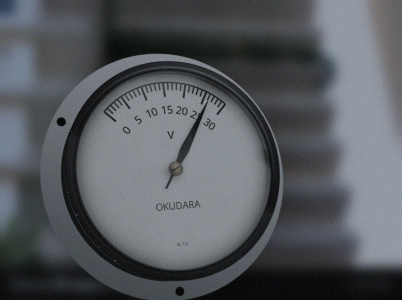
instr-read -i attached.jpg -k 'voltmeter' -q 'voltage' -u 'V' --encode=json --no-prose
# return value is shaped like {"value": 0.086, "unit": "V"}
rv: {"value": 26, "unit": "V"}
